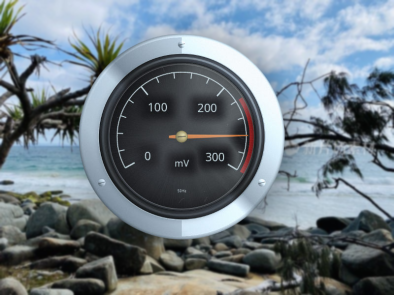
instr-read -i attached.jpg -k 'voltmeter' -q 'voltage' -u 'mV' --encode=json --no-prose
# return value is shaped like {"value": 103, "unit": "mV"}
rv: {"value": 260, "unit": "mV"}
